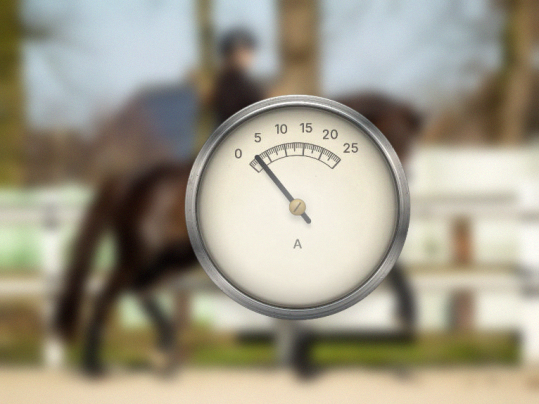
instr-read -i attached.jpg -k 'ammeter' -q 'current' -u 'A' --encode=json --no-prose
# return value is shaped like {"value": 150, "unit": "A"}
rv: {"value": 2.5, "unit": "A"}
